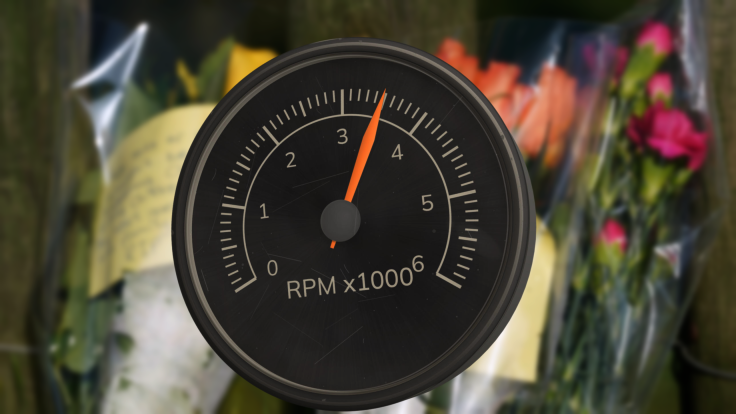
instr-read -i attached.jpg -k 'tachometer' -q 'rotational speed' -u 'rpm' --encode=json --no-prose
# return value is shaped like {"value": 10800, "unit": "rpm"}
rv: {"value": 3500, "unit": "rpm"}
